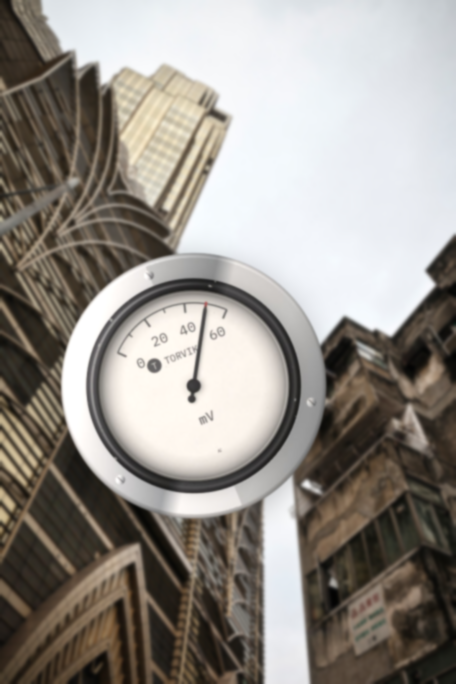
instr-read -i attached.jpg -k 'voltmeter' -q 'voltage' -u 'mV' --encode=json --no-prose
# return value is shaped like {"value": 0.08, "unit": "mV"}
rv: {"value": 50, "unit": "mV"}
